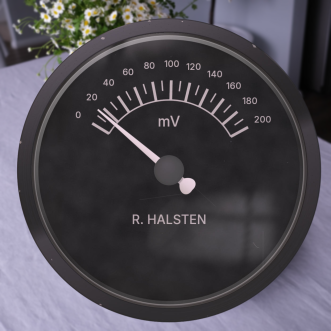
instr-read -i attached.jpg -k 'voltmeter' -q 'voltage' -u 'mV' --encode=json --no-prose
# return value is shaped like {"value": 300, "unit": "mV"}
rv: {"value": 15, "unit": "mV"}
